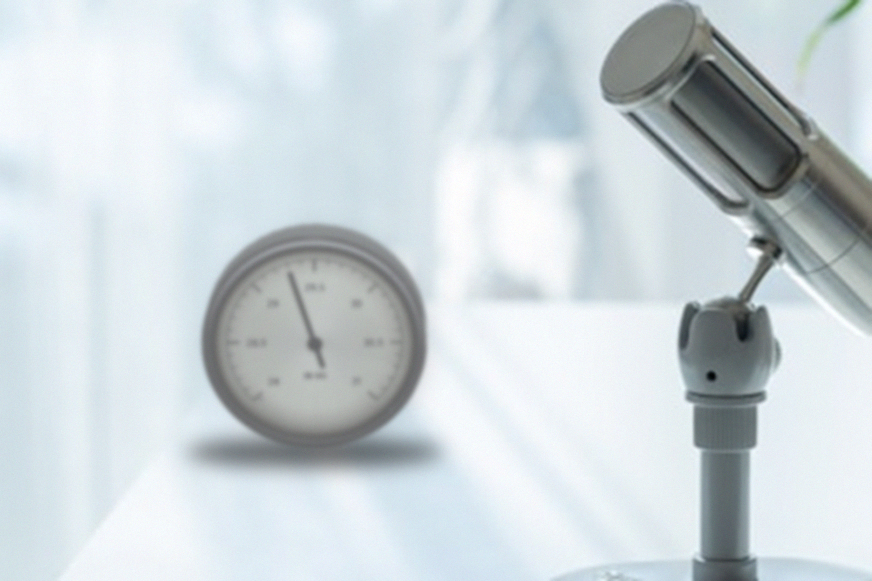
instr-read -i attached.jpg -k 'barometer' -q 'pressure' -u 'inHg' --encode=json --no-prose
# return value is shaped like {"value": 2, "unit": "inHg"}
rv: {"value": 29.3, "unit": "inHg"}
